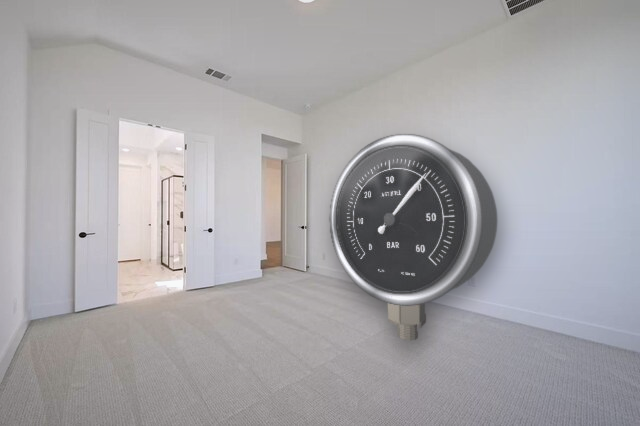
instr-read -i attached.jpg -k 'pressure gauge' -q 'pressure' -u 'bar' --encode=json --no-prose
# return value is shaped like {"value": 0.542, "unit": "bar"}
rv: {"value": 40, "unit": "bar"}
